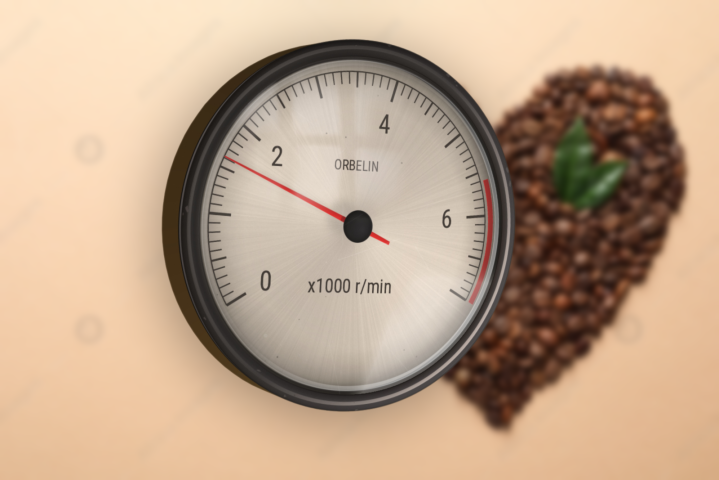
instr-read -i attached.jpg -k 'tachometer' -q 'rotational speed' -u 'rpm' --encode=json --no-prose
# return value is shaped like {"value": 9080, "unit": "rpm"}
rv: {"value": 1600, "unit": "rpm"}
